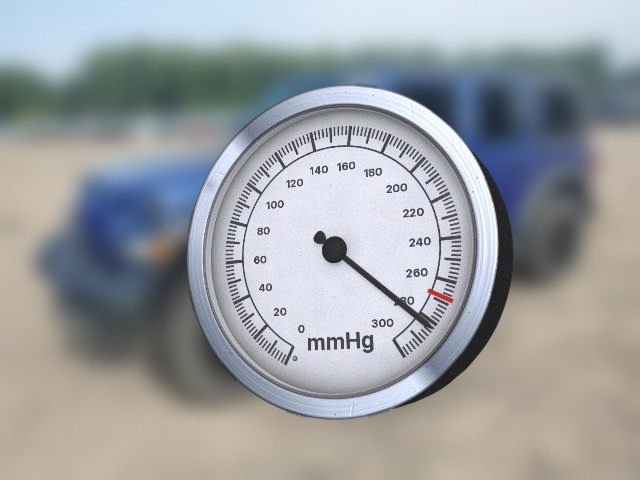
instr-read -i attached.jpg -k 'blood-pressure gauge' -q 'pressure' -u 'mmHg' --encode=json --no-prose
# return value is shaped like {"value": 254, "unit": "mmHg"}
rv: {"value": 282, "unit": "mmHg"}
